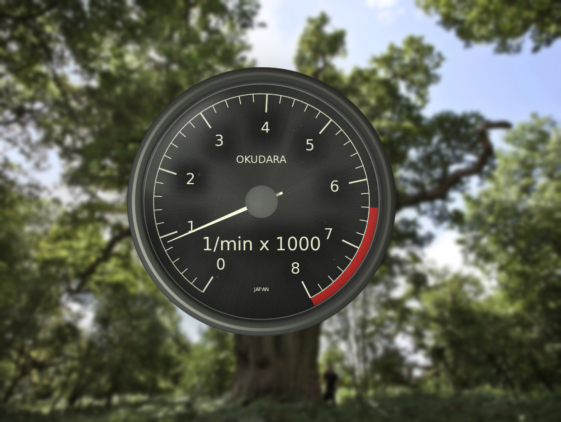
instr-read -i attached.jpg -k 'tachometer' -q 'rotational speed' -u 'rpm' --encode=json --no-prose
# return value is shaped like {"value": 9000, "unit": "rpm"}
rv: {"value": 900, "unit": "rpm"}
